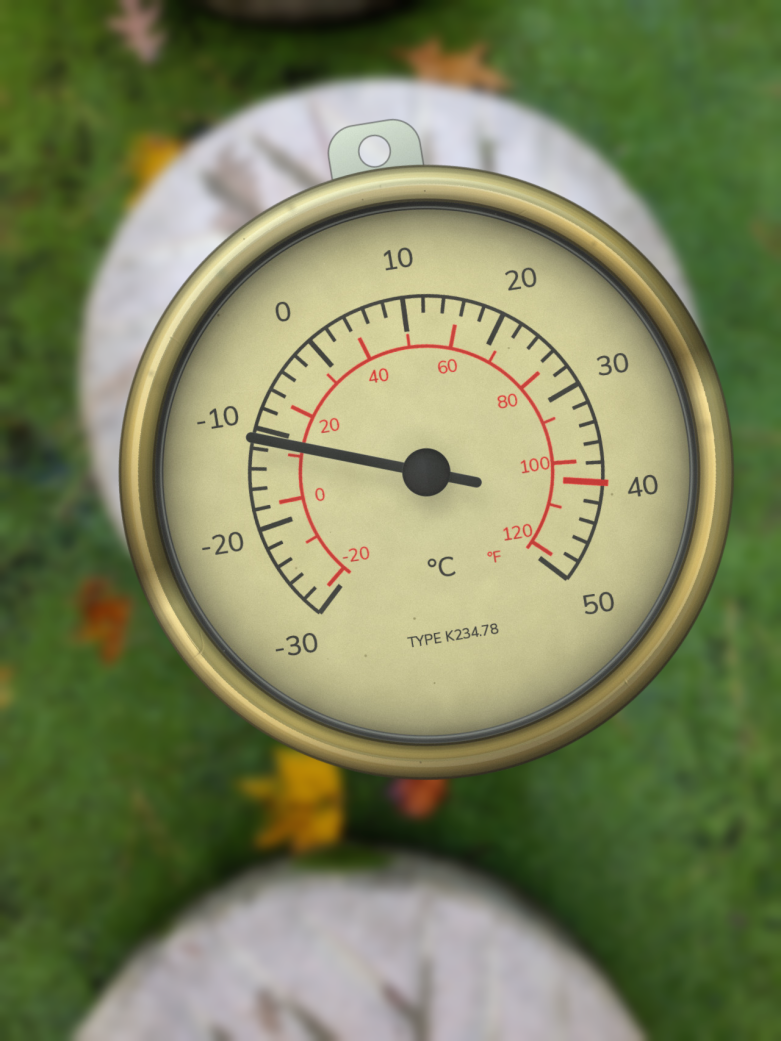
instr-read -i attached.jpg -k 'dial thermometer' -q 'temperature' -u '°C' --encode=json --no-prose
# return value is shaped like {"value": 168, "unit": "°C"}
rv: {"value": -11, "unit": "°C"}
